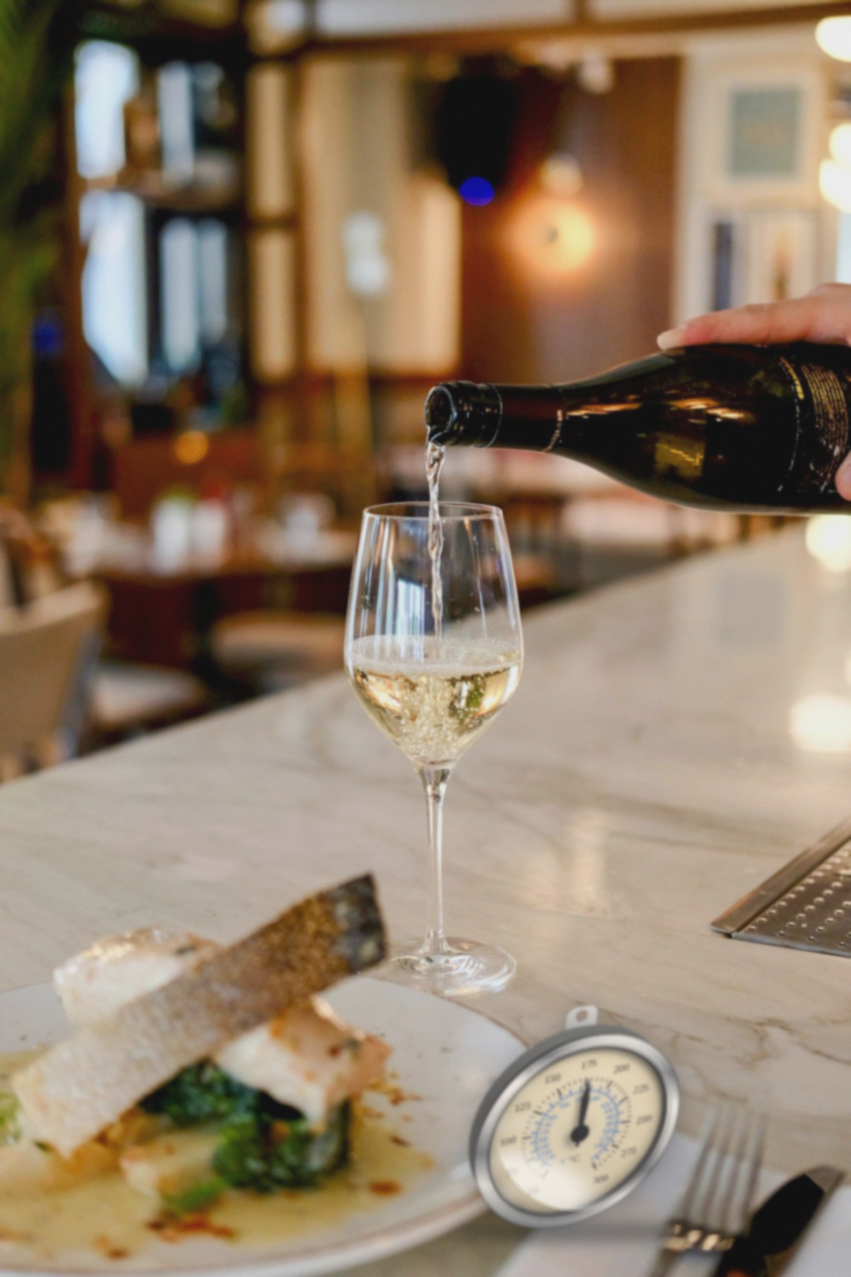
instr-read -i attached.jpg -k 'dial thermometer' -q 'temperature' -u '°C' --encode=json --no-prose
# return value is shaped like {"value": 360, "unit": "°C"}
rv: {"value": 175, "unit": "°C"}
